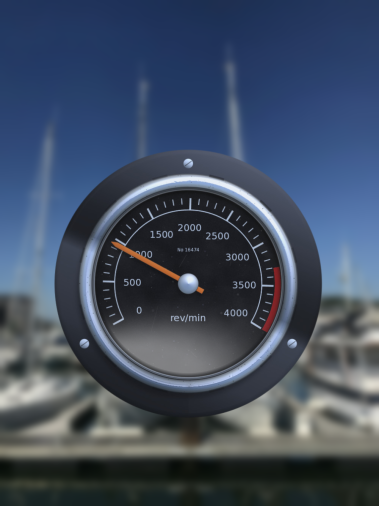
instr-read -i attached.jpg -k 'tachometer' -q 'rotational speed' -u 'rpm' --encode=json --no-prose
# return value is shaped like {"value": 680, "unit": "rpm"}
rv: {"value": 950, "unit": "rpm"}
